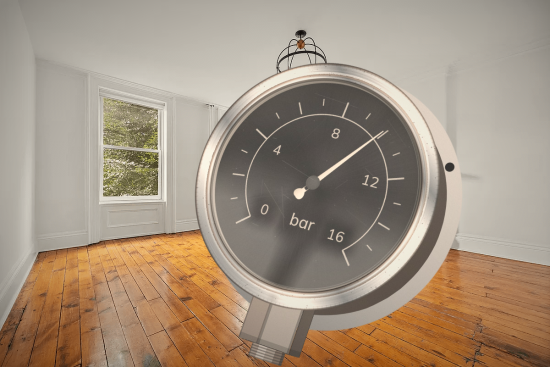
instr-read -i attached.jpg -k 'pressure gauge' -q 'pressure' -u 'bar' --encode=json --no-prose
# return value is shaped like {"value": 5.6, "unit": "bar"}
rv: {"value": 10, "unit": "bar"}
